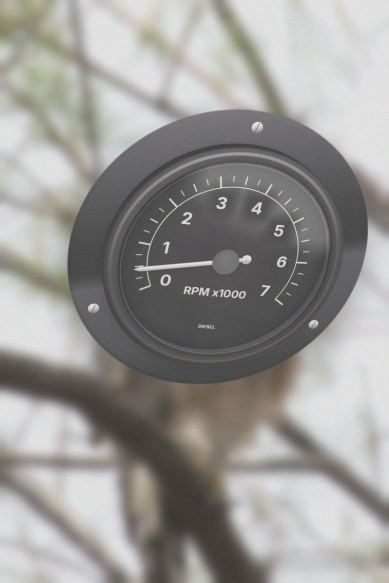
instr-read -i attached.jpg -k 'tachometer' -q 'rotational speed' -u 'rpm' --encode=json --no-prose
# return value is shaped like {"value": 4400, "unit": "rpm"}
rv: {"value": 500, "unit": "rpm"}
